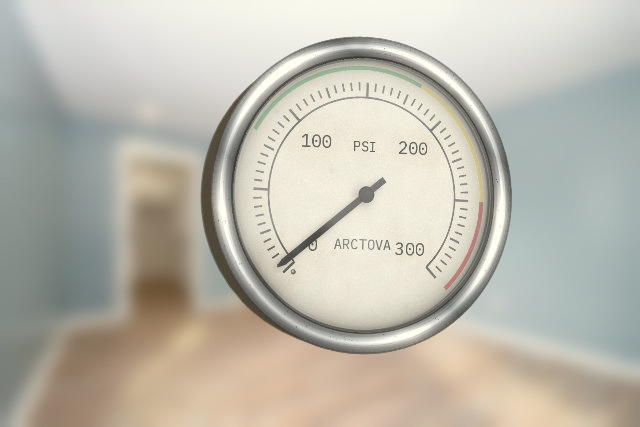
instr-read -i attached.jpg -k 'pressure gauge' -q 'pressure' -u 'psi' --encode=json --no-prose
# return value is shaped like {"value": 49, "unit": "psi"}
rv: {"value": 5, "unit": "psi"}
